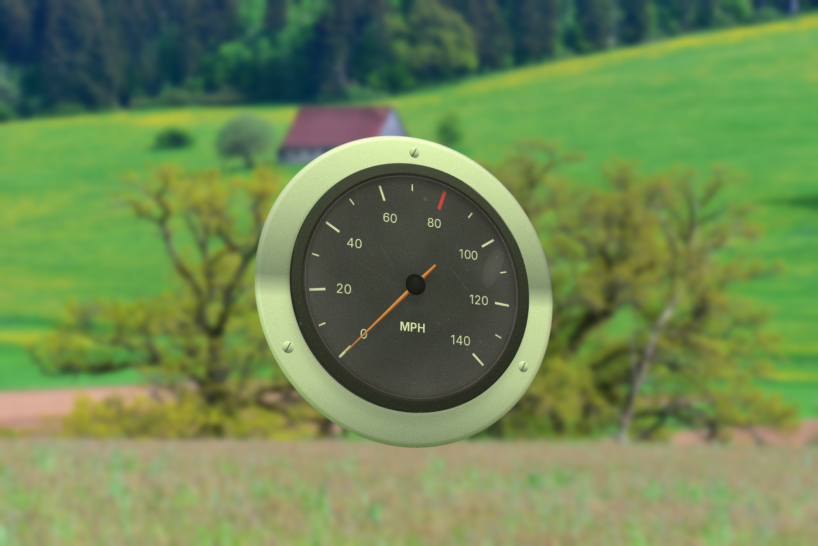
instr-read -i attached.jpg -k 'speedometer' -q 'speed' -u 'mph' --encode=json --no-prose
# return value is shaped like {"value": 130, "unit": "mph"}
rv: {"value": 0, "unit": "mph"}
